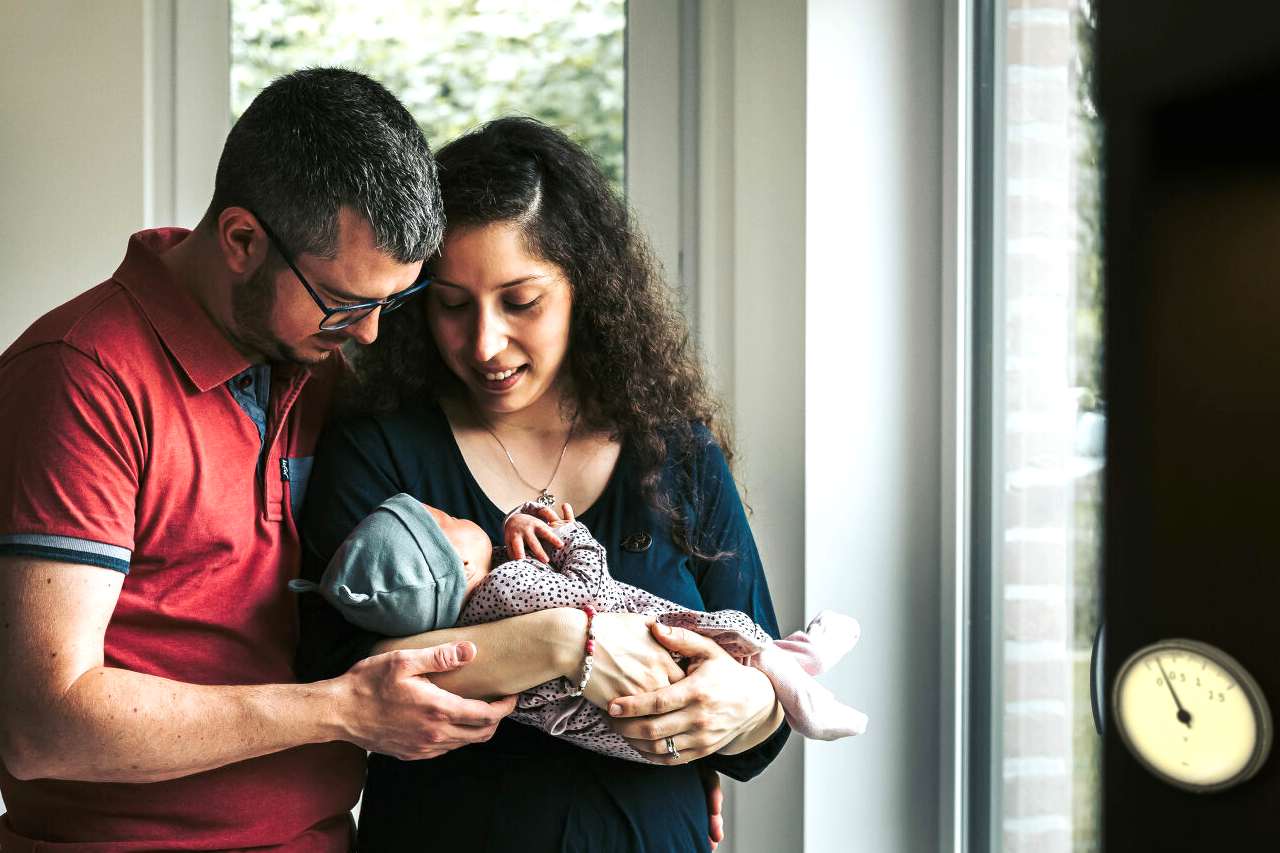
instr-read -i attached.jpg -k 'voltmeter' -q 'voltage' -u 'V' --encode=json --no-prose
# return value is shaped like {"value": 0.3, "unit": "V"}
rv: {"value": 0.25, "unit": "V"}
